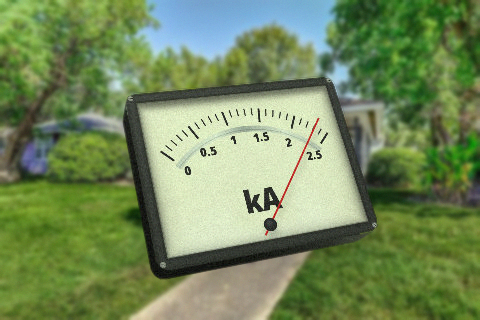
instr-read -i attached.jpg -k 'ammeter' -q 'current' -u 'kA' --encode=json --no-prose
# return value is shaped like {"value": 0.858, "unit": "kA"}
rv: {"value": 2.3, "unit": "kA"}
